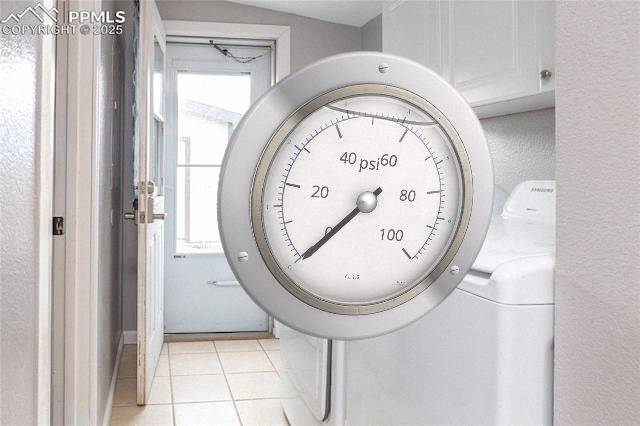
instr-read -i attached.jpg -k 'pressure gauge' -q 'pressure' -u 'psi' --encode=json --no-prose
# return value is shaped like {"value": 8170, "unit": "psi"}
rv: {"value": 0, "unit": "psi"}
